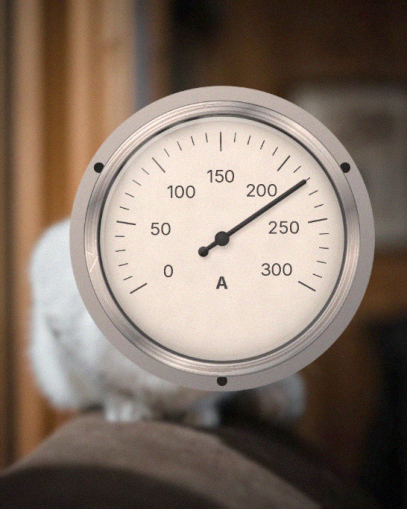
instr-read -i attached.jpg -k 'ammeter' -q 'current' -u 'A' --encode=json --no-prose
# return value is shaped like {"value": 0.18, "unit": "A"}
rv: {"value": 220, "unit": "A"}
